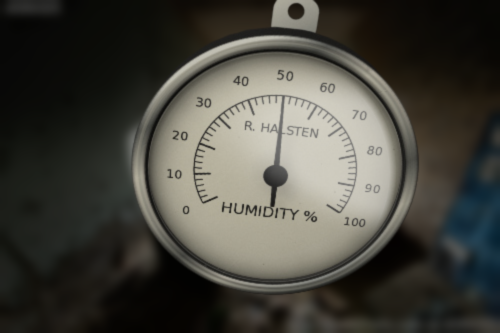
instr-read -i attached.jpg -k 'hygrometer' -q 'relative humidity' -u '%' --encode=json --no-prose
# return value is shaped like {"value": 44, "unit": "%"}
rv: {"value": 50, "unit": "%"}
